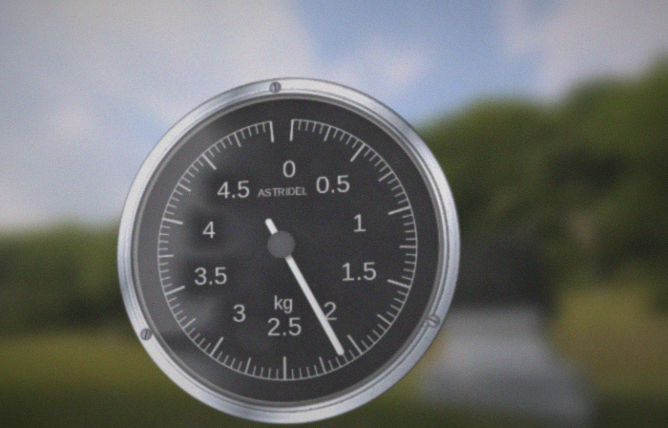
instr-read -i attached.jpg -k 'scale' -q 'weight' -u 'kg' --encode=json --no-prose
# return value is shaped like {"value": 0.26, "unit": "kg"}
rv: {"value": 2.1, "unit": "kg"}
